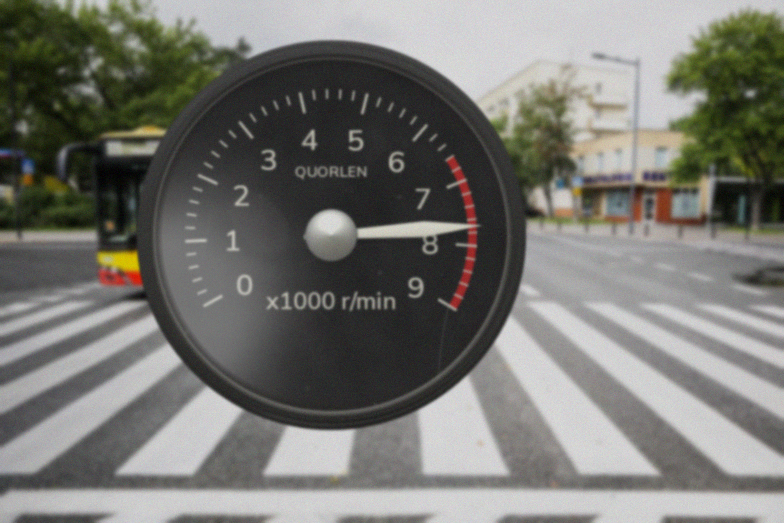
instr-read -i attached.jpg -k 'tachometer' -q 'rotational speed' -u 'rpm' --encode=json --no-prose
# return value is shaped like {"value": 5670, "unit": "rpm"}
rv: {"value": 7700, "unit": "rpm"}
